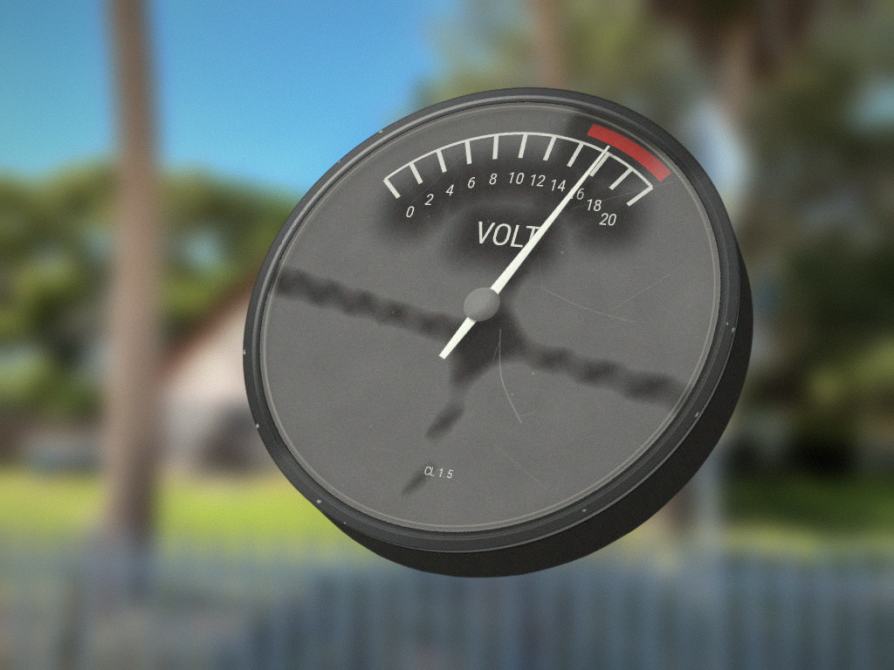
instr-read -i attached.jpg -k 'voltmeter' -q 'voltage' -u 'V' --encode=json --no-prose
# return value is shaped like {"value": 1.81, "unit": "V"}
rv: {"value": 16, "unit": "V"}
